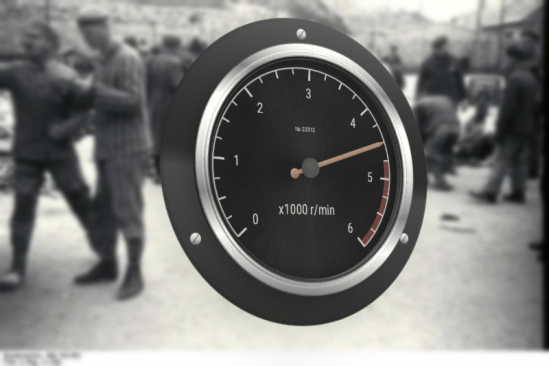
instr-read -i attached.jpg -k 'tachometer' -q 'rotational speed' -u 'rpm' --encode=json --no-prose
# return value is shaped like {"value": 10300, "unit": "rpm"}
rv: {"value": 4500, "unit": "rpm"}
